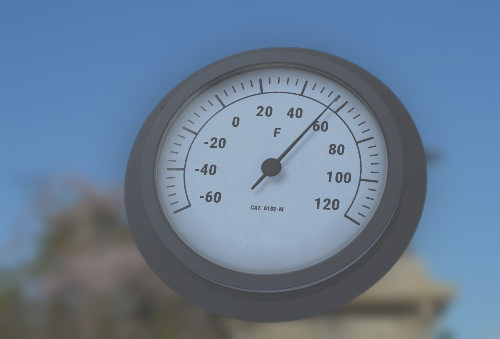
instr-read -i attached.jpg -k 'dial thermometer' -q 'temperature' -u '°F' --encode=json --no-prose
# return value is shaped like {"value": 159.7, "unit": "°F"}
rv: {"value": 56, "unit": "°F"}
